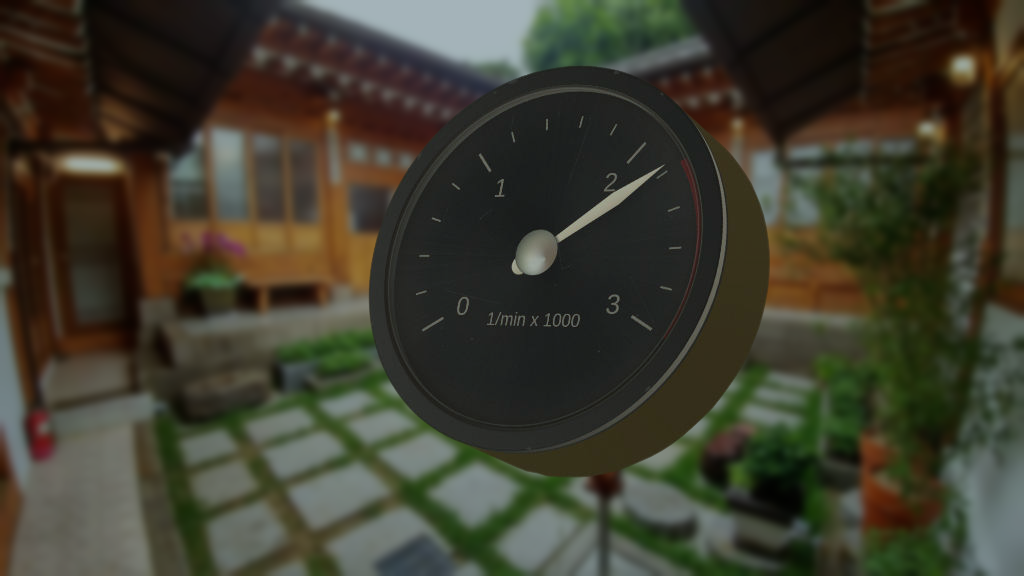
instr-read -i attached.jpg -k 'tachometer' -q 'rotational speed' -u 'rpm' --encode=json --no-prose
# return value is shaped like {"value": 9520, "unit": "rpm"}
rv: {"value": 2200, "unit": "rpm"}
